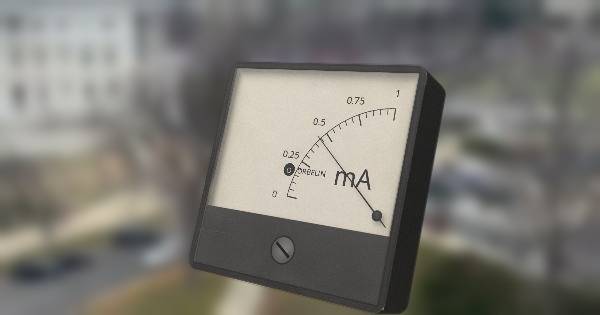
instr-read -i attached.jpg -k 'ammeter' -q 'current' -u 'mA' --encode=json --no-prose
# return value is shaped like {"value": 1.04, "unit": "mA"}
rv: {"value": 0.45, "unit": "mA"}
